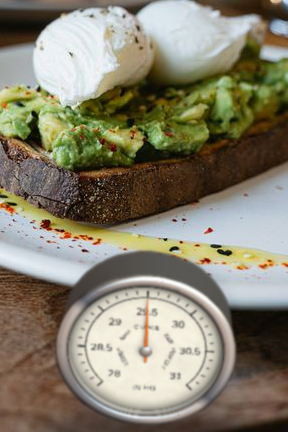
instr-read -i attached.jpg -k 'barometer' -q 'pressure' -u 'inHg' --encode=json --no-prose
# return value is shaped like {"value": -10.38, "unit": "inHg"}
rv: {"value": 29.5, "unit": "inHg"}
